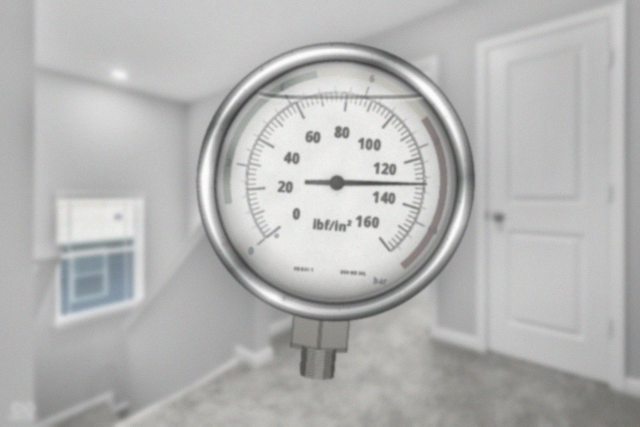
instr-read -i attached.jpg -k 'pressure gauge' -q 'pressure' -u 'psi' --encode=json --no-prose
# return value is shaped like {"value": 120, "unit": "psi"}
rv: {"value": 130, "unit": "psi"}
